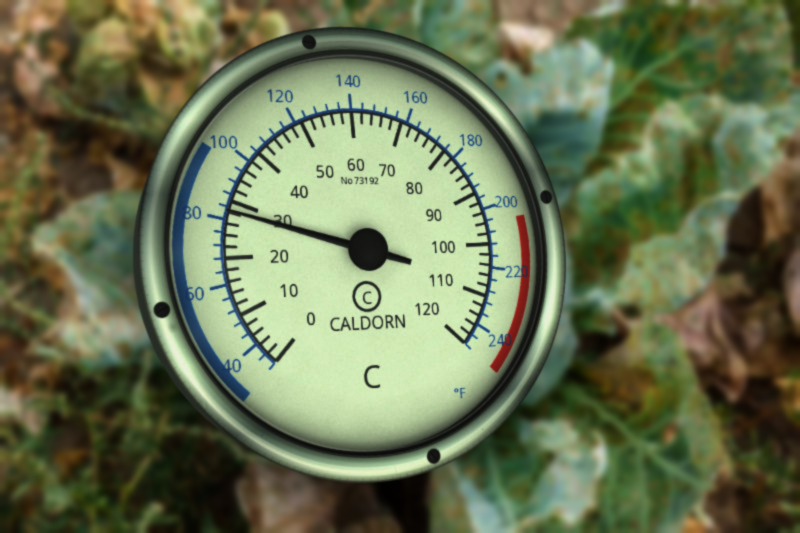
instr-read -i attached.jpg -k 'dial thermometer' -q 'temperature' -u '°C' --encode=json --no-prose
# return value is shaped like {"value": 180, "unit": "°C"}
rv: {"value": 28, "unit": "°C"}
